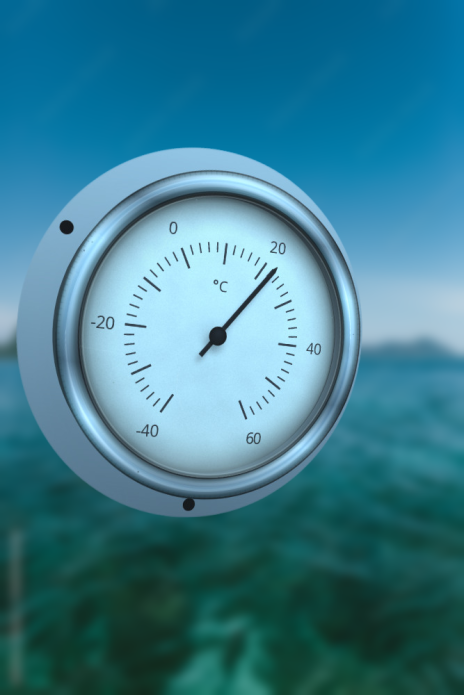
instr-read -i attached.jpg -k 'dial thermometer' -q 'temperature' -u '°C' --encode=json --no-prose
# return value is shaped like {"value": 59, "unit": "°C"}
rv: {"value": 22, "unit": "°C"}
